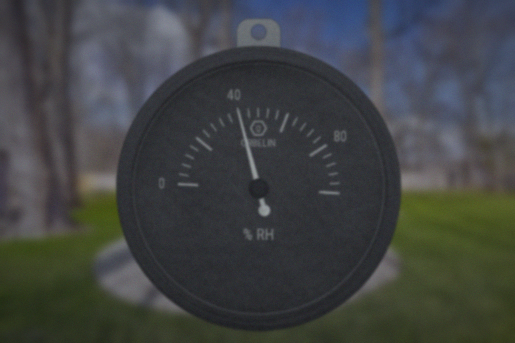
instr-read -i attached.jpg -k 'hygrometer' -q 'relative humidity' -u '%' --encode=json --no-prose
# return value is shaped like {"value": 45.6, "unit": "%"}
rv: {"value": 40, "unit": "%"}
